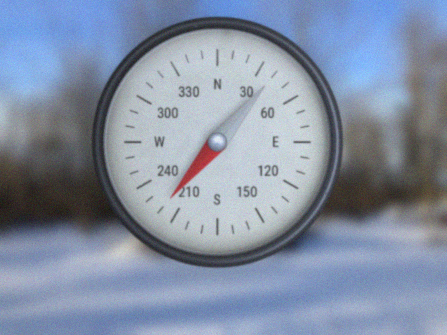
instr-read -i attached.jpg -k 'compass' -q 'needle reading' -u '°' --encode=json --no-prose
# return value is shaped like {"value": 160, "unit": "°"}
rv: {"value": 220, "unit": "°"}
